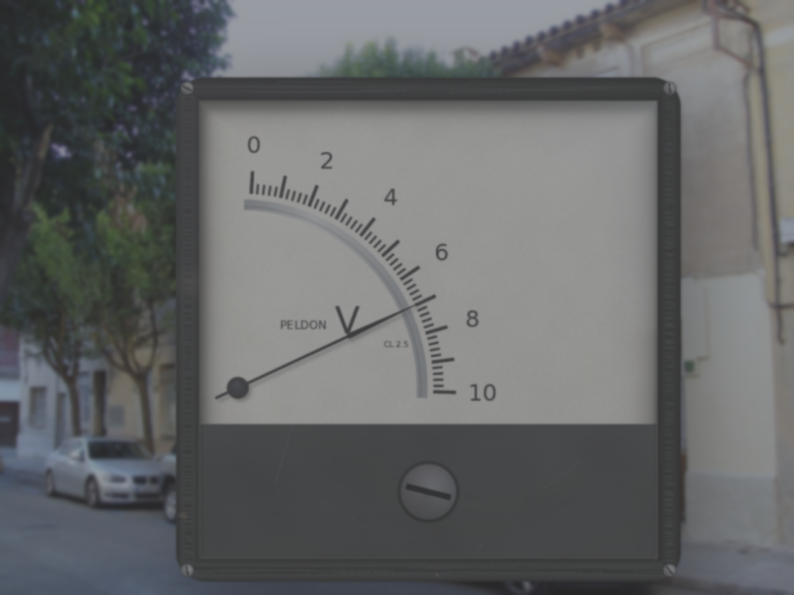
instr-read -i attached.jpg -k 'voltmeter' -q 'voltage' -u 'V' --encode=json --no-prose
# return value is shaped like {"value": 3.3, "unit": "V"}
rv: {"value": 7, "unit": "V"}
